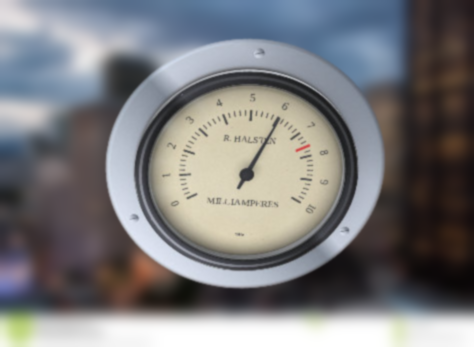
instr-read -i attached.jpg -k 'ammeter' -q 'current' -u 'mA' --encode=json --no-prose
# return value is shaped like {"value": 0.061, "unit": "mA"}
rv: {"value": 6, "unit": "mA"}
